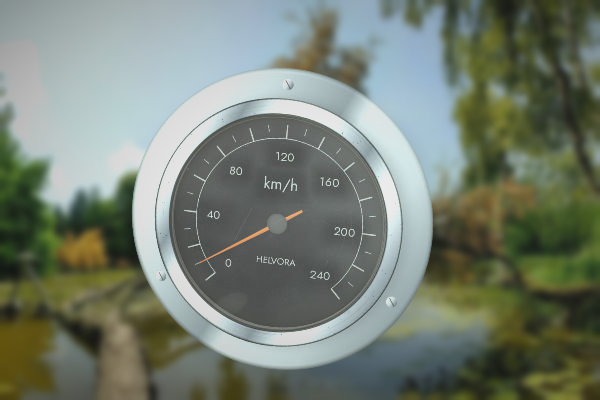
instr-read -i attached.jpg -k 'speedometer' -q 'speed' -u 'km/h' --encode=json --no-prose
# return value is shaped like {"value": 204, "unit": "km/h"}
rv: {"value": 10, "unit": "km/h"}
